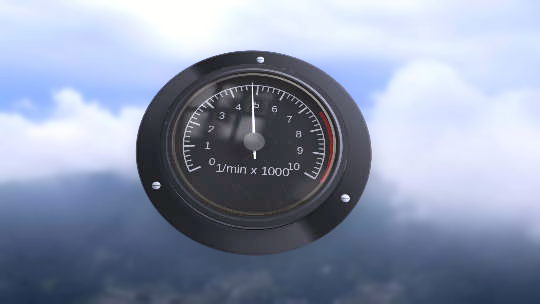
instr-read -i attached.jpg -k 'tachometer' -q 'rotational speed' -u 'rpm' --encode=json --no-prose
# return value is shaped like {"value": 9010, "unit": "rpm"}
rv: {"value": 4800, "unit": "rpm"}
